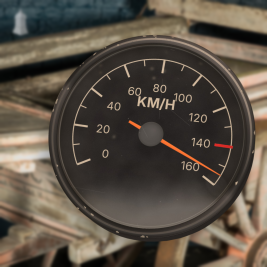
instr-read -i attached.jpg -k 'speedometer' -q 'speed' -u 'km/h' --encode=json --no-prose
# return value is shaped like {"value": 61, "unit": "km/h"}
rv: {"value": 155, "unit": "km/h"}
